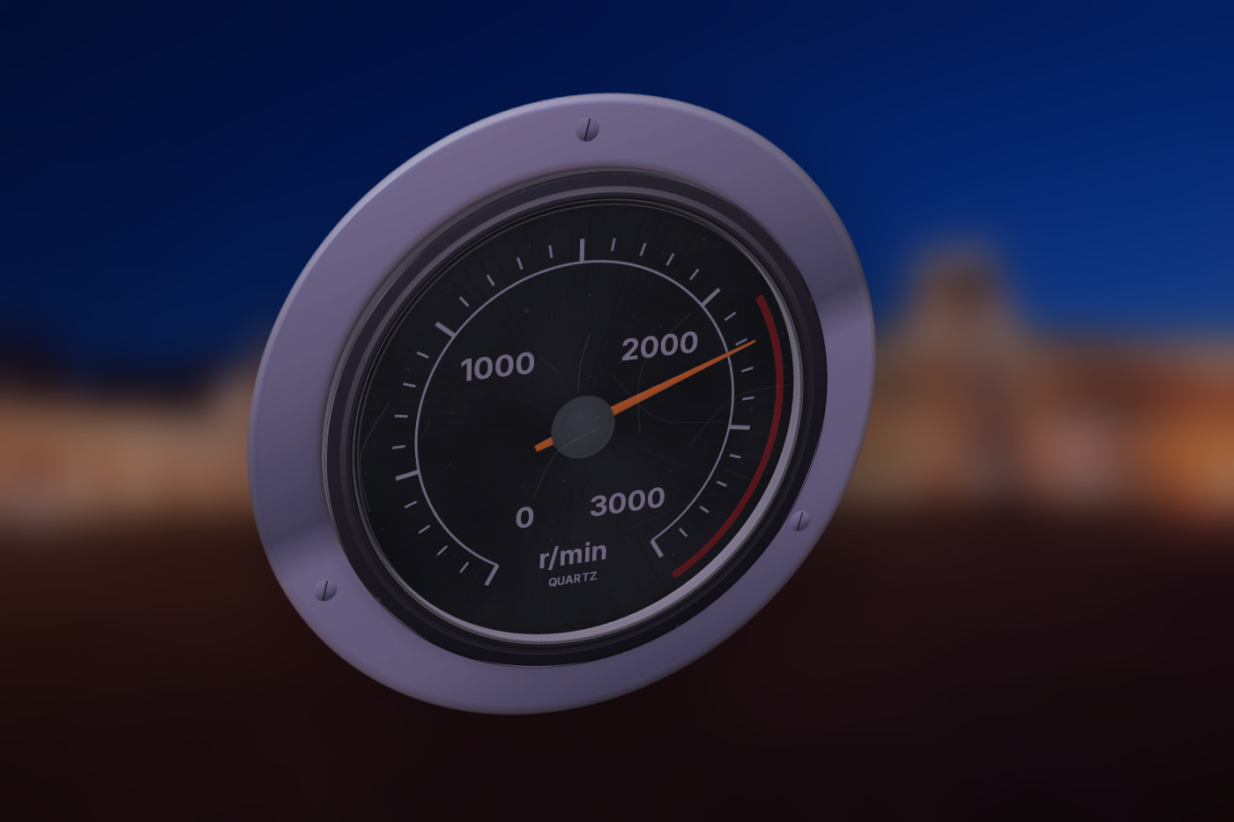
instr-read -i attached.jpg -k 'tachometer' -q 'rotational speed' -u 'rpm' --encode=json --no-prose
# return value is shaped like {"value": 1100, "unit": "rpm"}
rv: {"value": 2200, "unit": "rpm"}
